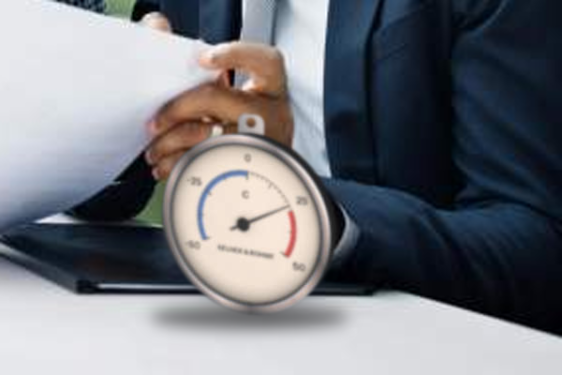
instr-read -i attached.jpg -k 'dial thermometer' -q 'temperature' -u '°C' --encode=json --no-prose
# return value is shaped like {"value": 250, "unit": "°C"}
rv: {"value": 25, "unit": "°C"}
